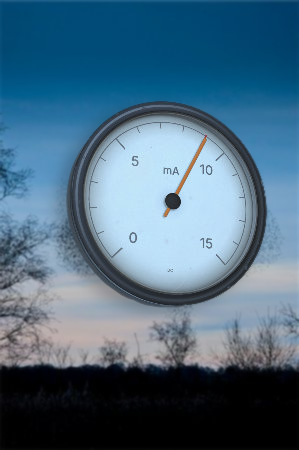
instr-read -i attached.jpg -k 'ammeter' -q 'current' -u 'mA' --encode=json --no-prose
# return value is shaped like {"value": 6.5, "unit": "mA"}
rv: {"value": 9, "unit": "mA"}
